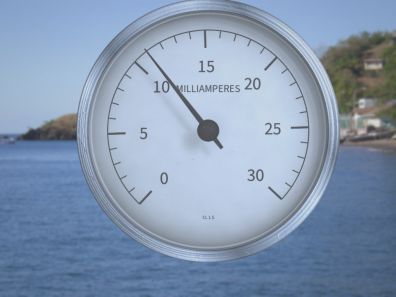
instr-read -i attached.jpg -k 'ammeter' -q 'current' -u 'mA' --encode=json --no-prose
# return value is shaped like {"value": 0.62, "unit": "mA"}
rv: {"value": 11, "unit": "mA"}
